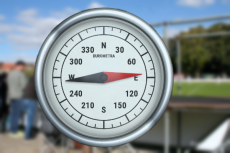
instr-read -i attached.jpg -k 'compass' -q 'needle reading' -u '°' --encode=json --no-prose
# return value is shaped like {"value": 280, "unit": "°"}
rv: {"value": 85, "unit": "°"}
